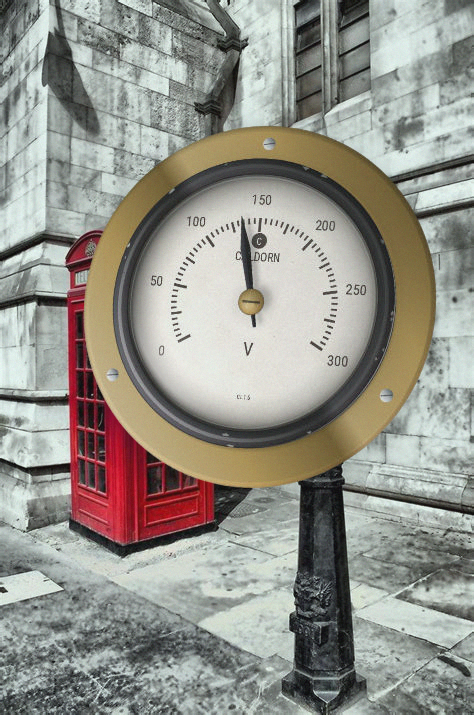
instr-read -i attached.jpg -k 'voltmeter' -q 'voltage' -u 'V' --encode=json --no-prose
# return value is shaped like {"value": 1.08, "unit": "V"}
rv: {"value": 135, "unit": "V"}
